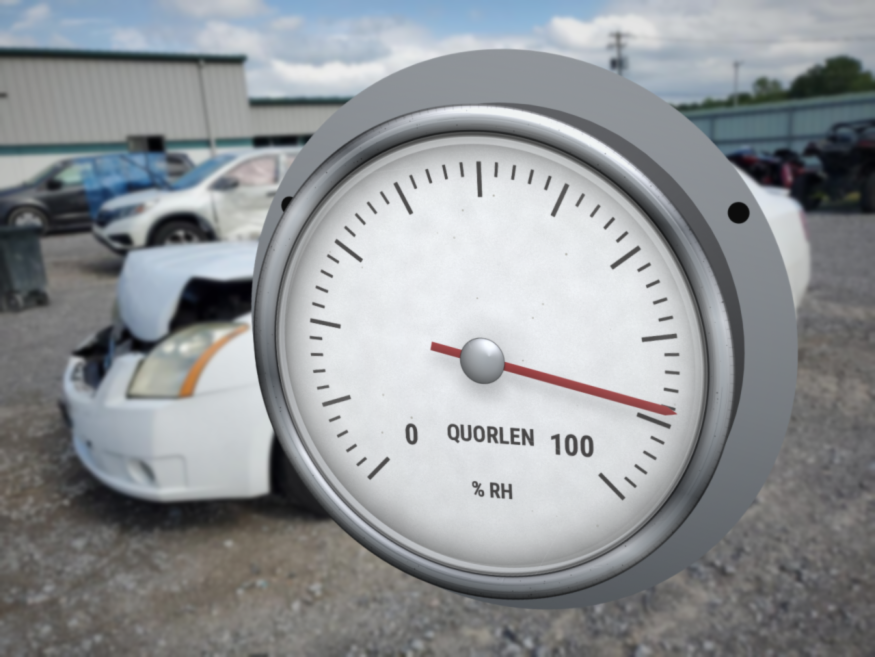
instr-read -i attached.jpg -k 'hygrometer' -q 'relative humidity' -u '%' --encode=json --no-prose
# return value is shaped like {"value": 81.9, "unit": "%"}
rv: {"value": 88, "unit": "%"}
